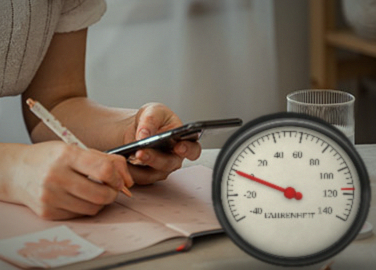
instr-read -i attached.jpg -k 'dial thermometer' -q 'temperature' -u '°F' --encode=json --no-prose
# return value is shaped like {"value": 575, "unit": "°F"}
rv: {"value": 0, "unit": "°F"}
